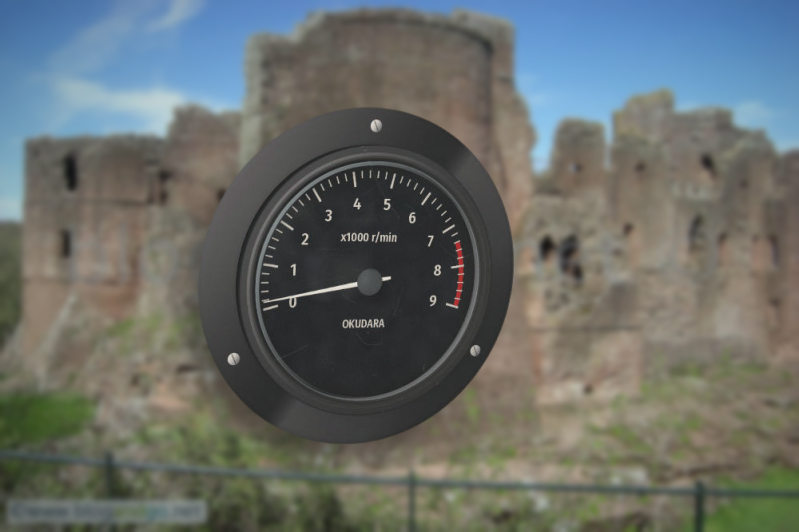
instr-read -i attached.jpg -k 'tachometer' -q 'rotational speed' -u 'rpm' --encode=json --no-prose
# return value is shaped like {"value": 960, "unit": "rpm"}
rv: {"value": 200, "unit": "rpm"}
